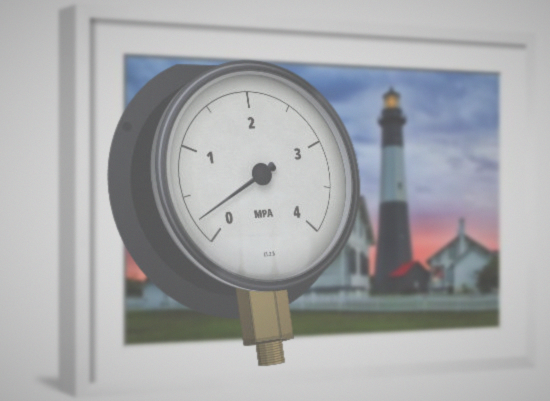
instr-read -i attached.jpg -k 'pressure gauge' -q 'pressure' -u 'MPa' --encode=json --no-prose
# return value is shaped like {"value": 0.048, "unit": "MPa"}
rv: {"value": 0.25, "unit": "MPa"}
